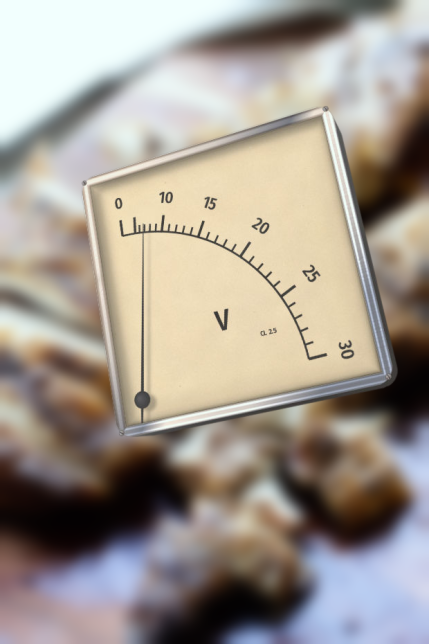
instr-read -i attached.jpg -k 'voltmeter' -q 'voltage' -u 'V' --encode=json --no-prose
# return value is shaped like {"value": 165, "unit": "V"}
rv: {"value": 7, "unit": "V"}
